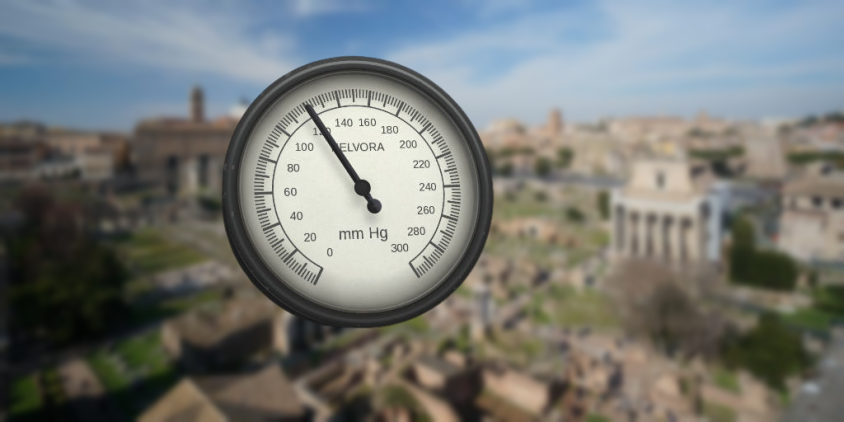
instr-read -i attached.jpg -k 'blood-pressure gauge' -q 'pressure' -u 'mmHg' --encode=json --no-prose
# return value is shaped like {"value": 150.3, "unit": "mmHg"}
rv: {"value": 120, "unit": "mmHg"}
